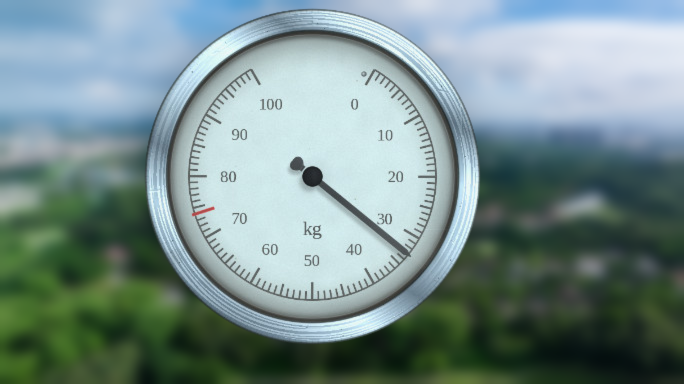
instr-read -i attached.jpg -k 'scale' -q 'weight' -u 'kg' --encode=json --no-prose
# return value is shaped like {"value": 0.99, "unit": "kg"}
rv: {"value": 33, "unit": "kg"}
